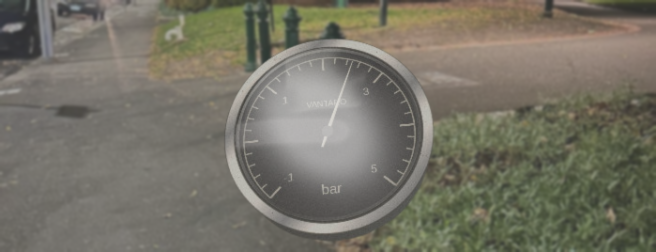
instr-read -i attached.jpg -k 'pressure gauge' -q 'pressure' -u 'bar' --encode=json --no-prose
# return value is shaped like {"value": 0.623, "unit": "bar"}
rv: {"value": 2.5, "unit": "bar"}
